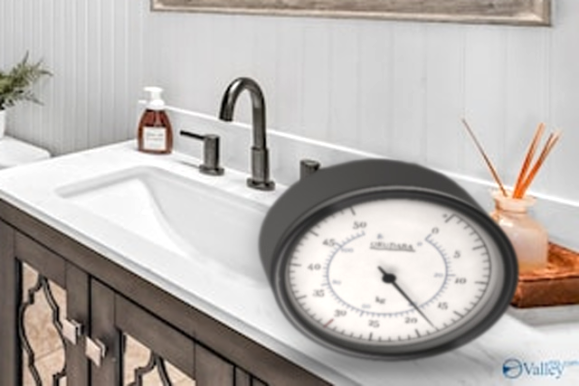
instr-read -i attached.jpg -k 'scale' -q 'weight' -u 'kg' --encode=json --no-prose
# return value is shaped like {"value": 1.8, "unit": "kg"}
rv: {"value": 18, "unit": "kg"}
